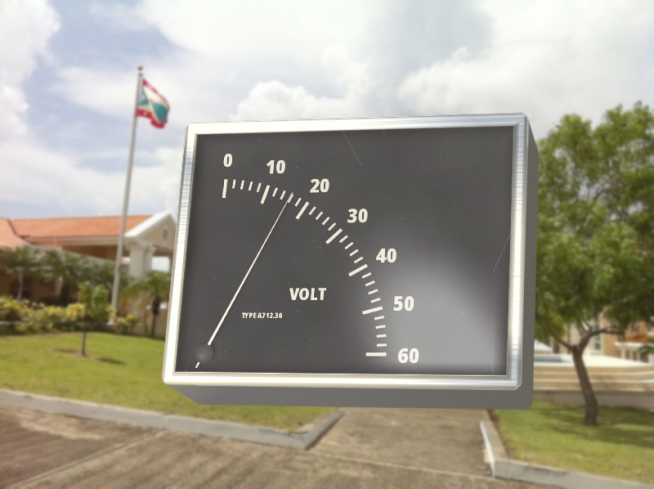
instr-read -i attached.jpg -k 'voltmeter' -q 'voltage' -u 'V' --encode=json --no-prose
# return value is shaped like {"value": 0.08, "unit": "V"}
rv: {"value": 16, "unit": "V"}
